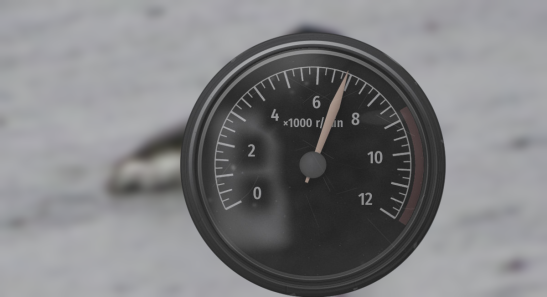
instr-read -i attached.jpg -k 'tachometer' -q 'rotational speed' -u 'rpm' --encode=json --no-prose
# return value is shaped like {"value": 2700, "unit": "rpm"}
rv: {"value": 6875, "unit": "rpm"}
